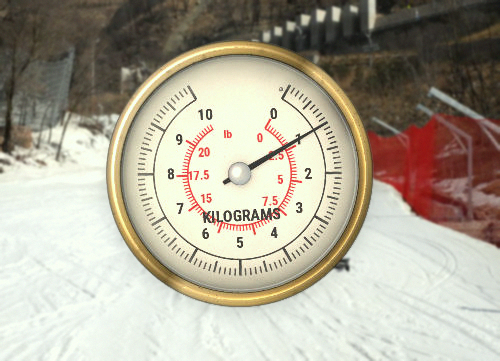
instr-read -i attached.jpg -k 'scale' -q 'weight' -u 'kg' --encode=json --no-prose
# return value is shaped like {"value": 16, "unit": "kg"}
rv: {"value": 1, "unit": "kg"}
